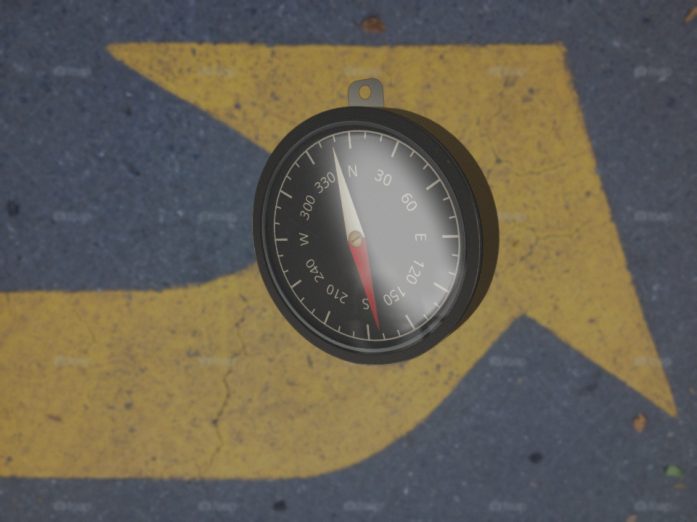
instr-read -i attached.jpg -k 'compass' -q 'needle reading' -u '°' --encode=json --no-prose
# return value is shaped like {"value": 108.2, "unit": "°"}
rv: {"value": 170, "unit": "°"}
